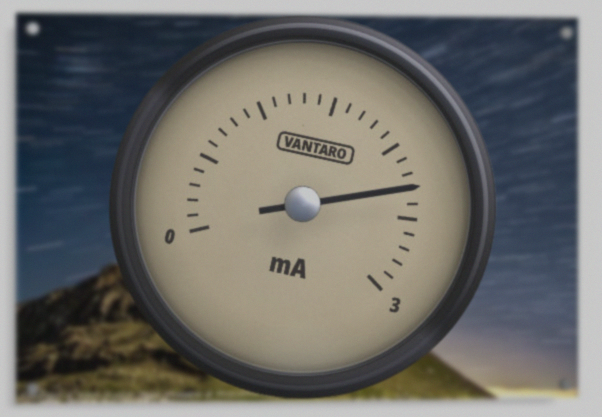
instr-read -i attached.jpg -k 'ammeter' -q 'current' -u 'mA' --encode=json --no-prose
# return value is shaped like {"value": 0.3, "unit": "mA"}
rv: {"value": 2.3, "unit": "mA"}
